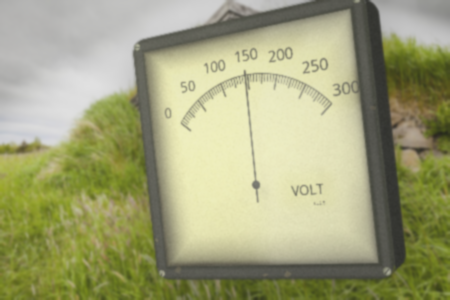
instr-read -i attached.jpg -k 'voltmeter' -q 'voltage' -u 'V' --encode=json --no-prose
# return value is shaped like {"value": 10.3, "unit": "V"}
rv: {"value": 150, "unit": "V"}
